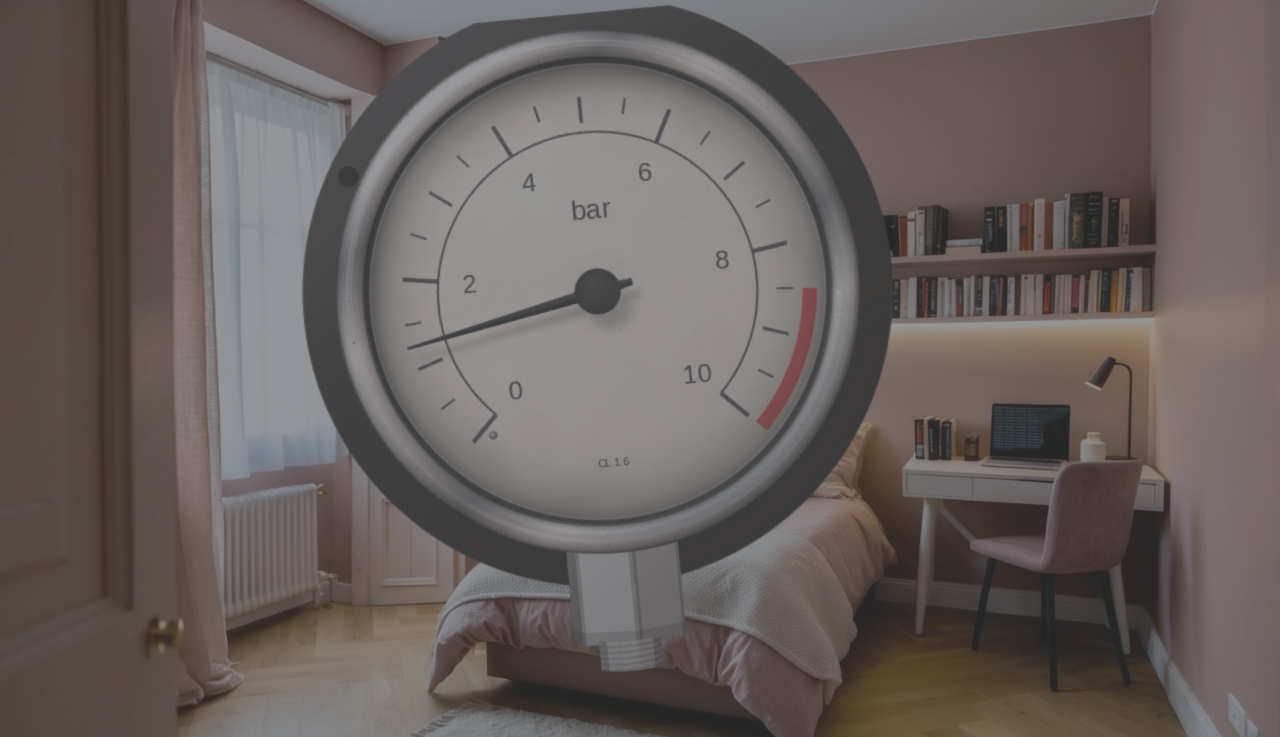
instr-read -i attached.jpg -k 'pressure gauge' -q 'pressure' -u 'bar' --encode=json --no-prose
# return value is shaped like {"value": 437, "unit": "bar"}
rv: {"value": 1.25, "unit": "bar"}
